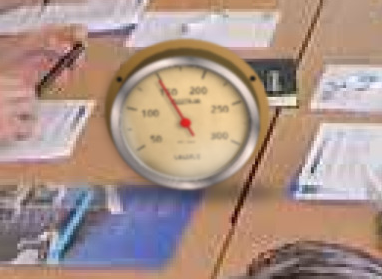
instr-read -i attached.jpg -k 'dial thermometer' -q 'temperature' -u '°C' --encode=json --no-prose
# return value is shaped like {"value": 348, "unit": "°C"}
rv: {"value": 150, "unit": "°C"}
